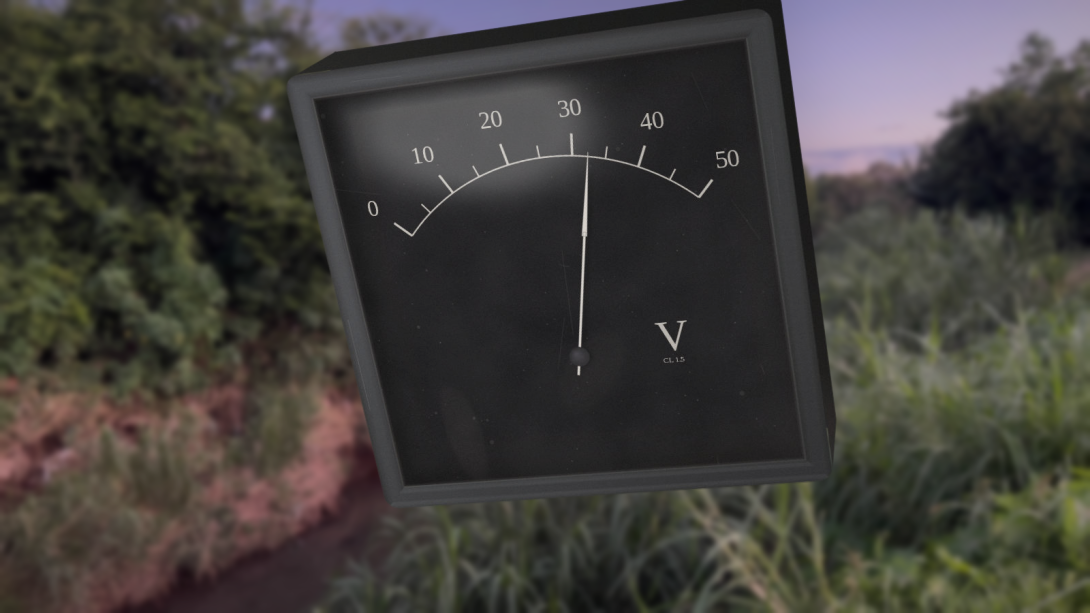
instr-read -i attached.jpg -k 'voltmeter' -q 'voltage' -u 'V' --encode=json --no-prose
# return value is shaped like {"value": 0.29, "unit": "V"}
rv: {"value": 32.5, "unit": "V"}
